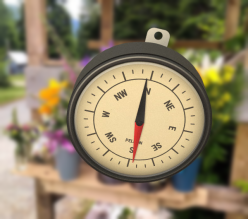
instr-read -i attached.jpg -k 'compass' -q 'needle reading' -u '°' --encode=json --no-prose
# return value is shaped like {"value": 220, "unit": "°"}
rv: {"value": 175, "unit": "°"}
